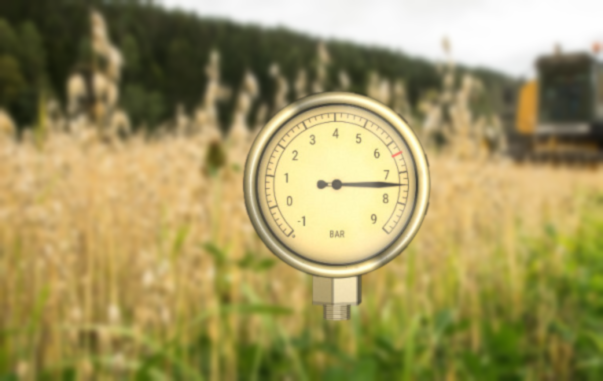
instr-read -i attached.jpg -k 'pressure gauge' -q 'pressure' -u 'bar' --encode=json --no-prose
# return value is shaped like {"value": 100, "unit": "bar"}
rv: {"value": 7.4, "unit": "bar"}
